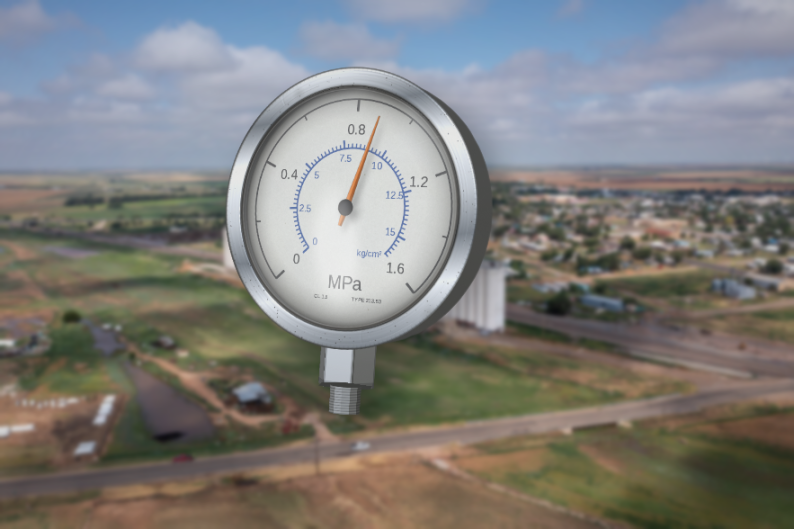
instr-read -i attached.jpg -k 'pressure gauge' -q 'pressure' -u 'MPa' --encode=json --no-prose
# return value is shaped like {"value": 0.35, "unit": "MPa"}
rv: {"value": 0.9, "unit": "MPa"}
